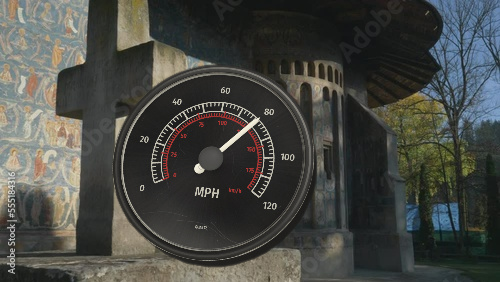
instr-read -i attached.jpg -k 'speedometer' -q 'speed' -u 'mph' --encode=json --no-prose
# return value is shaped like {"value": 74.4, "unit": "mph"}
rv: {"value": 80, "unit": "mph"}
